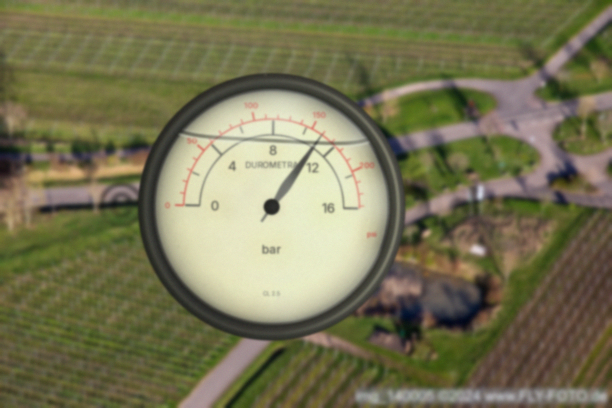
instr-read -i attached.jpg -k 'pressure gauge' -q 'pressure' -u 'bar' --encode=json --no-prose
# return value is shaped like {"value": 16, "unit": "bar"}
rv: {"value": 11, "unit": "bar"}
